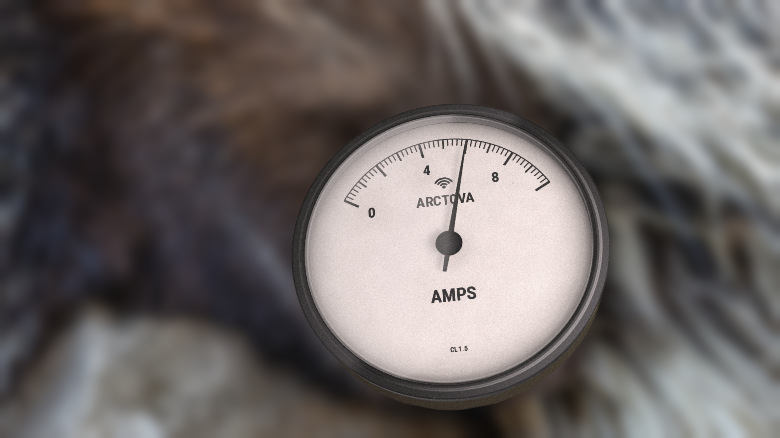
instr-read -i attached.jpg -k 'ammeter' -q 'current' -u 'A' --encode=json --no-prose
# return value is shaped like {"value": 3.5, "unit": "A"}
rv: {"value": 6, "unit": "A"}
